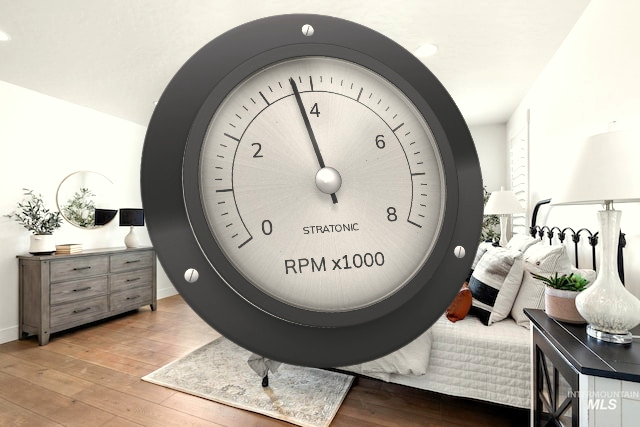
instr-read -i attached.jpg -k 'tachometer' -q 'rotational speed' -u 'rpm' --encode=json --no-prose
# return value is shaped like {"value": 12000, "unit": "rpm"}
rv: {"value": 3600, "unit": "rpm"}
